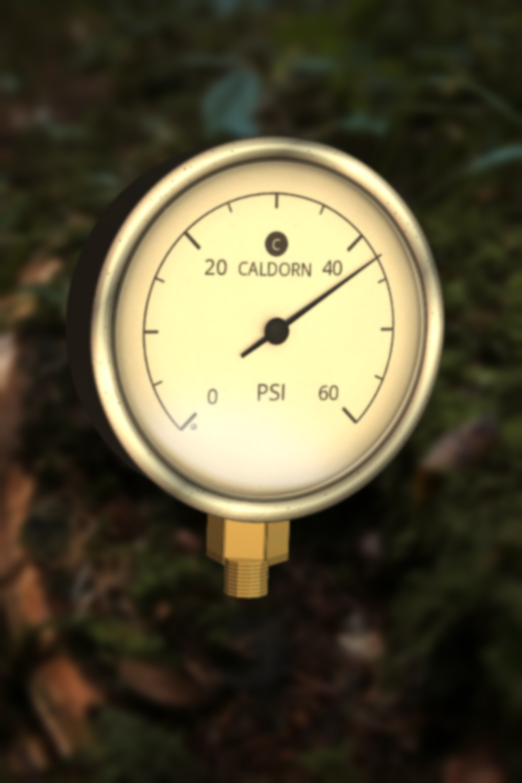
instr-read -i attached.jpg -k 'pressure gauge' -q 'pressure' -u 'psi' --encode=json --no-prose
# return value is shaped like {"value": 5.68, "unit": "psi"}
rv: {"value": 42.5, "unit": "psi"}
